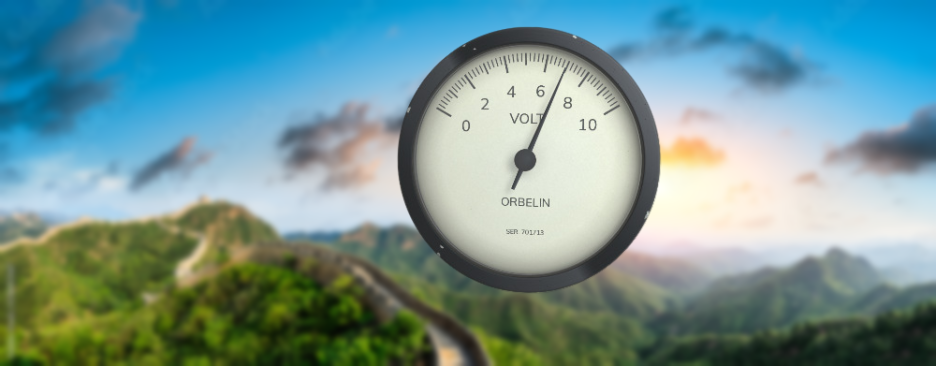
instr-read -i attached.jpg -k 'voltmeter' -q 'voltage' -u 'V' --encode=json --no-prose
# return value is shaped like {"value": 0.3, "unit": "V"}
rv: {"value": 7, "unit": "V"}
